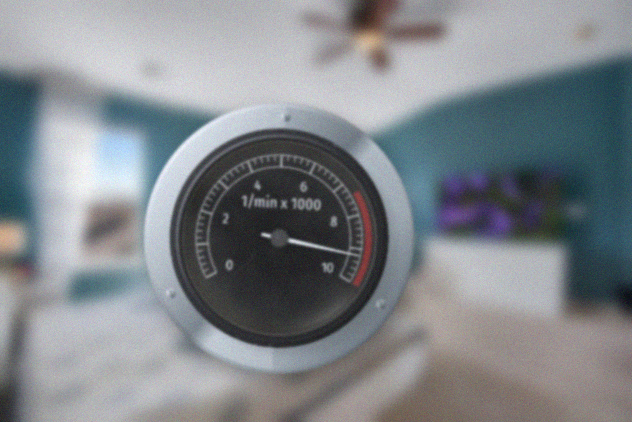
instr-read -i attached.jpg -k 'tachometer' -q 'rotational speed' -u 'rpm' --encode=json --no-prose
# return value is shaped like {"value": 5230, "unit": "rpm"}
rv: {"value": 9200, "unit": "rpm"}
